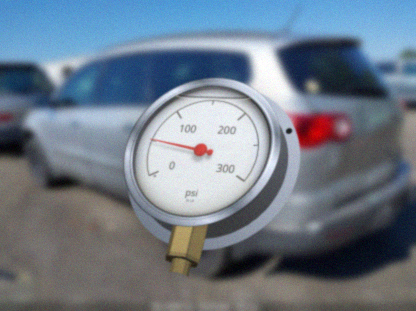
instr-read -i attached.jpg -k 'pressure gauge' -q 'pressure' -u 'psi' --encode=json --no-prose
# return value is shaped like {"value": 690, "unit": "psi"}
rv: {"value": 50, "unit": "psi"}
